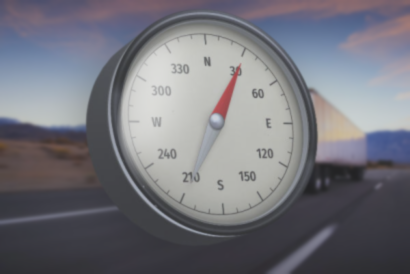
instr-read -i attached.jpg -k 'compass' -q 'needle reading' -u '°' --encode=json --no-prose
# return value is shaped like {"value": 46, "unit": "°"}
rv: {"value": 30, "unit": "°"}
